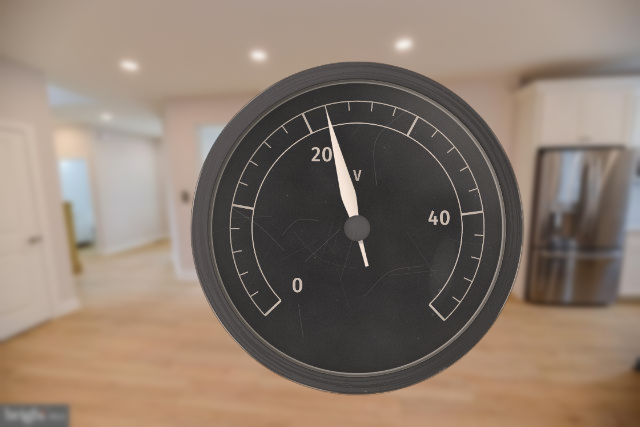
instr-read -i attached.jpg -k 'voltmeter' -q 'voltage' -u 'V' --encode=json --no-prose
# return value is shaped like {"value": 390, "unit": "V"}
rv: {"value": 22, "unit": "V"}
